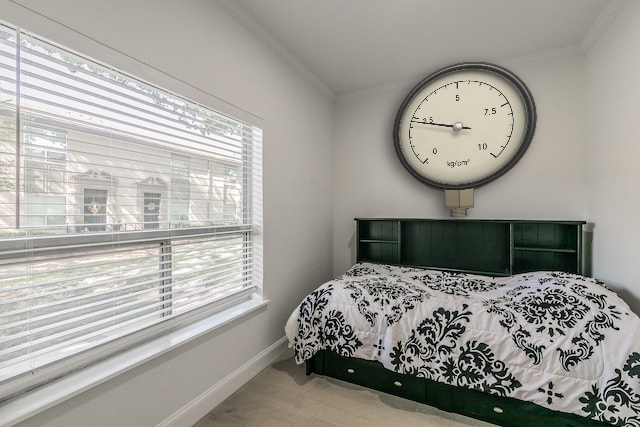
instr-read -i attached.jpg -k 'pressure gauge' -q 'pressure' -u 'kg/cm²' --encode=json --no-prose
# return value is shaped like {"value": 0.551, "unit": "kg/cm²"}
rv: {"value": 2.25, "unit": "kg/cm²"}
